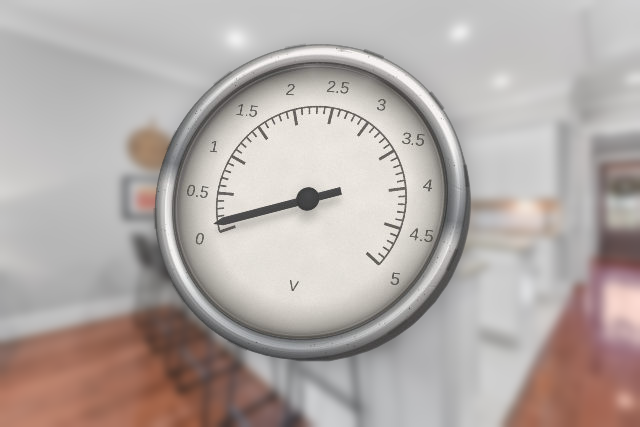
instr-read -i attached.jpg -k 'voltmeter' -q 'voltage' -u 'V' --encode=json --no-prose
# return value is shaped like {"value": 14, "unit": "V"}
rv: {"value": 0.1, "unit": "V"}
